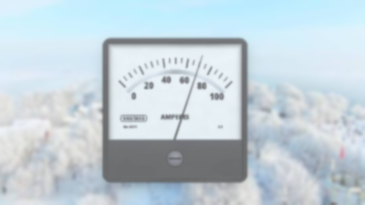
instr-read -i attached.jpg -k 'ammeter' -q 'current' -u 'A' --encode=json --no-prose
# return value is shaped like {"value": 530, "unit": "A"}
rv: {"value": 70, "unit": "A"}
